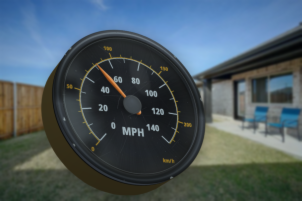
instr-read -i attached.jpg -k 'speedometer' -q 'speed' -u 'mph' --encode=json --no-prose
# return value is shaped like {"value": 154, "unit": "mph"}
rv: {"value": 50, "unit": "mph"}
